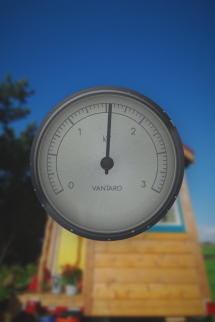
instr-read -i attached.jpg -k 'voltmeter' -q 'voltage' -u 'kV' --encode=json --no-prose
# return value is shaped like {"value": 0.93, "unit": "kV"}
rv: {"value": 1.55, "unit": "kV"}
